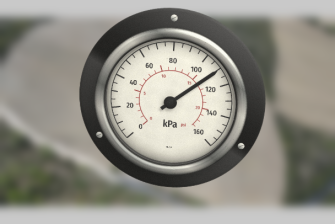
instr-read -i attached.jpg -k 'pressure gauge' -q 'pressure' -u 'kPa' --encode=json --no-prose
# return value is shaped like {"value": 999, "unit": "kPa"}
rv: {"value": 110, "unit": "kPa"}
